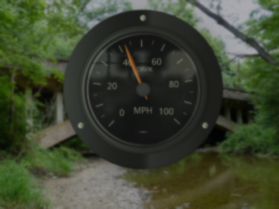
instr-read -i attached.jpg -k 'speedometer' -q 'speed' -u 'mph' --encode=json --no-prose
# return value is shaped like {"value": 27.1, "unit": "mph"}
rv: {"value": 42.5, "unit": "mph"}
